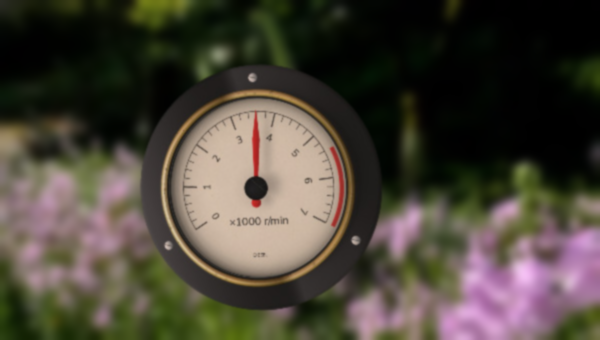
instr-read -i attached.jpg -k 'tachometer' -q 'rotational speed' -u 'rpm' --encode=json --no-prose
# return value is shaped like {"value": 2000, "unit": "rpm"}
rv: {"value": 3600, "unit": "rpm"}
